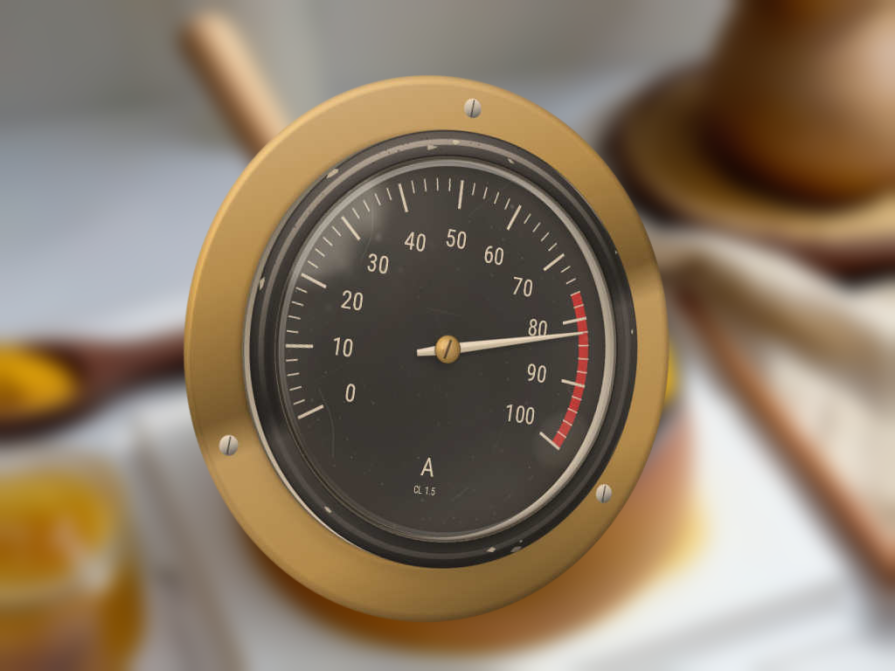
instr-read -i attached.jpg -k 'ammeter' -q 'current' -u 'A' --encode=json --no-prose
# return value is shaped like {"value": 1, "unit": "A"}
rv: {"value": 82, "unit": "A"}
